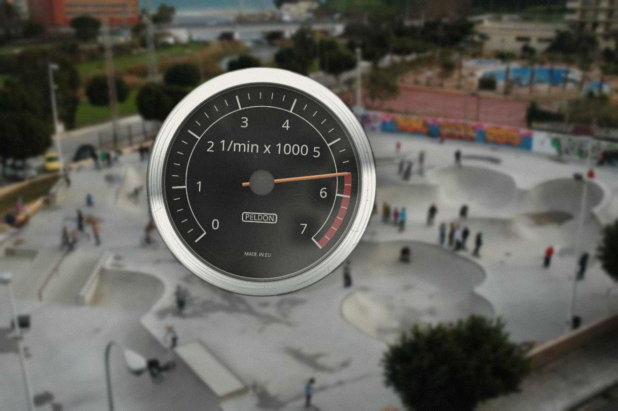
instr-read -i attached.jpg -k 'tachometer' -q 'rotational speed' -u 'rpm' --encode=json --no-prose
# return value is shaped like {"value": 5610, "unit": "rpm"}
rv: {"value": 5600, "unit": "rpm"}
